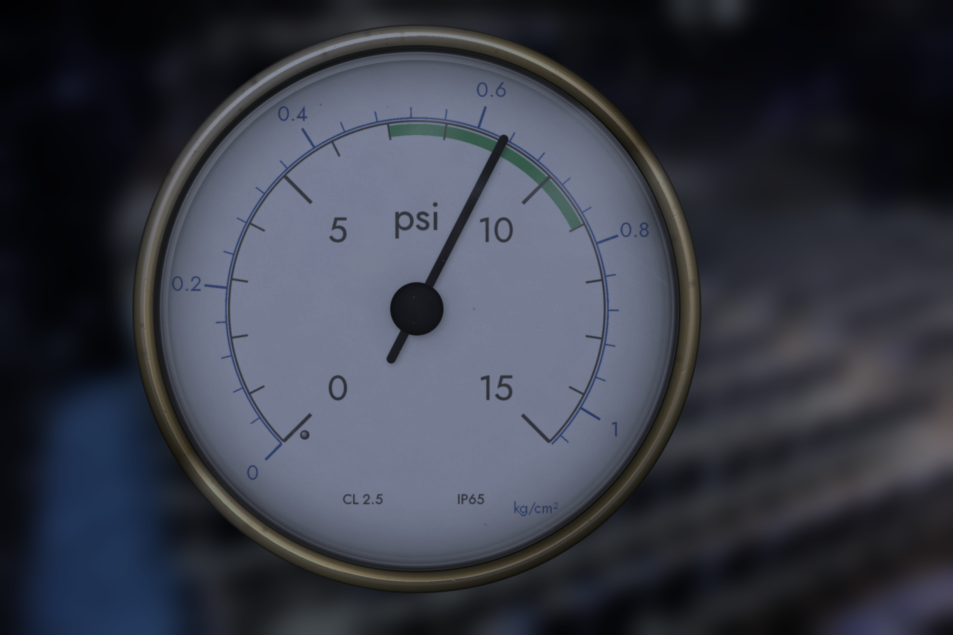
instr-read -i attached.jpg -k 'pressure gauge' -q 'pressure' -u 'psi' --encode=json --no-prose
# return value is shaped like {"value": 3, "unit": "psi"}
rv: {"value": 9, "unit": "psi"}
